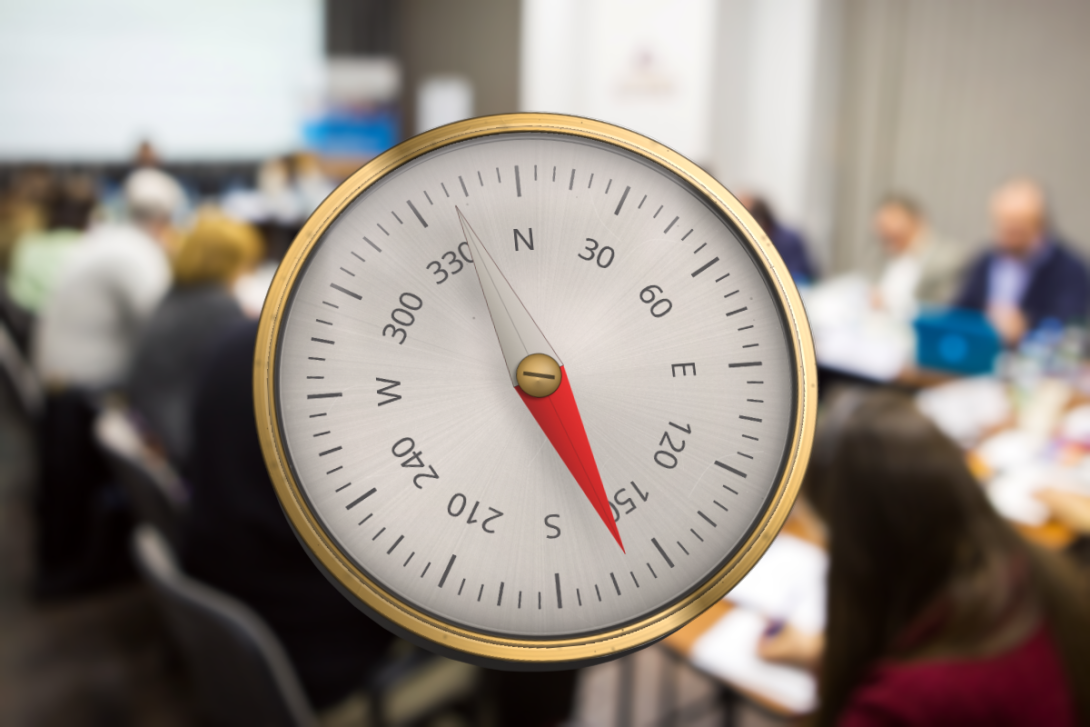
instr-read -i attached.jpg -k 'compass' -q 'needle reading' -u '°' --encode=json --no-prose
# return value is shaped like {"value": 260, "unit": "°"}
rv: {"value": 160, "unit": "°"}
